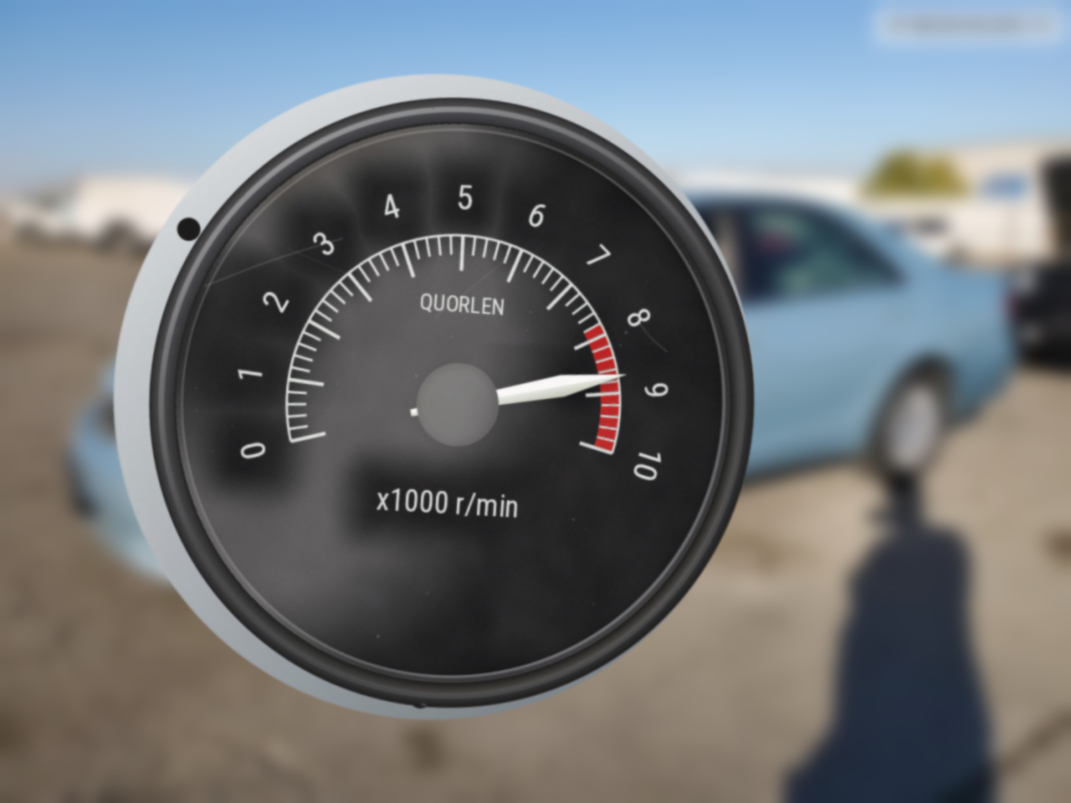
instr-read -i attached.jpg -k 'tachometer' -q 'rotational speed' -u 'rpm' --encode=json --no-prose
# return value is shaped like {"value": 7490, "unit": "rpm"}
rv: {"value": 8700, "unit": "rpm"}
